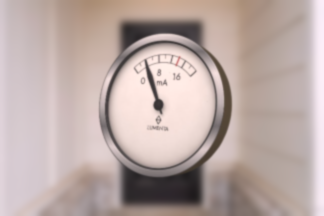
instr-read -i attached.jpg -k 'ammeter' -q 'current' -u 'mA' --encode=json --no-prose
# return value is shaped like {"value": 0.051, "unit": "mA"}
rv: {"value": 4, "unit": "mA"}
